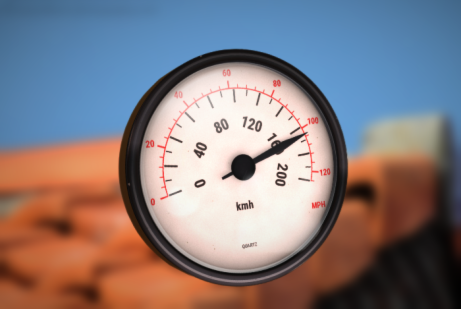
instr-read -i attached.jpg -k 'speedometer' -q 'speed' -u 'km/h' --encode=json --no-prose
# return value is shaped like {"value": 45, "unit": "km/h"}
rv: {"value": 165, "unit": "km/h"}
